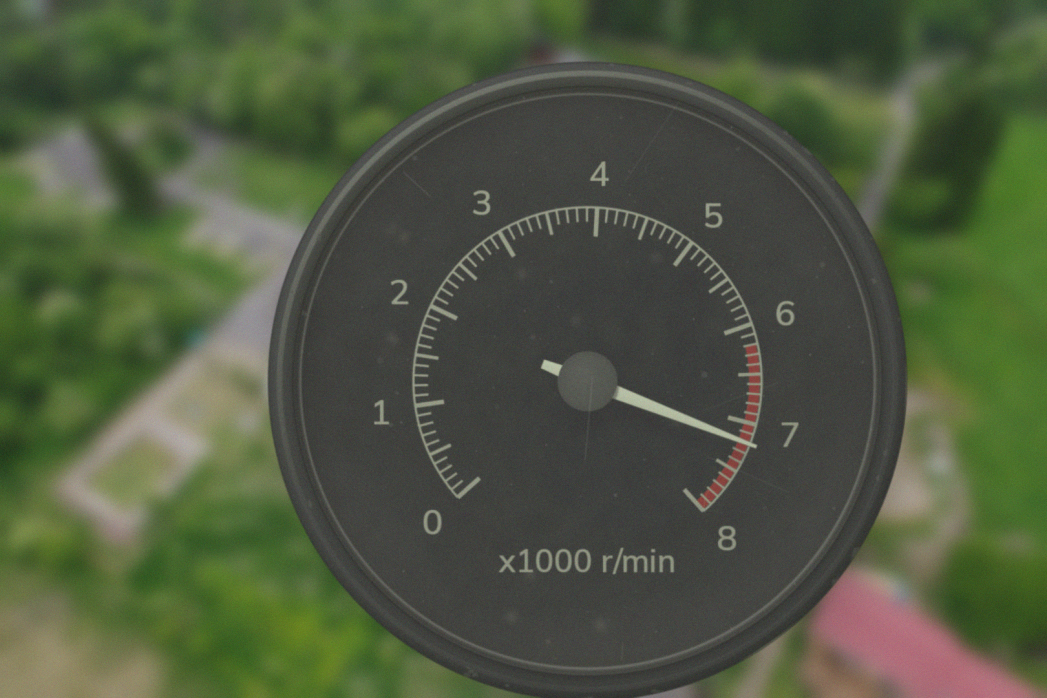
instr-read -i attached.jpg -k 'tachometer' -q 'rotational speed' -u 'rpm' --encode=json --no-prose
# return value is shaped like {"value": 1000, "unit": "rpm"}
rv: {"value": 7200, "unit": "rpm"}
